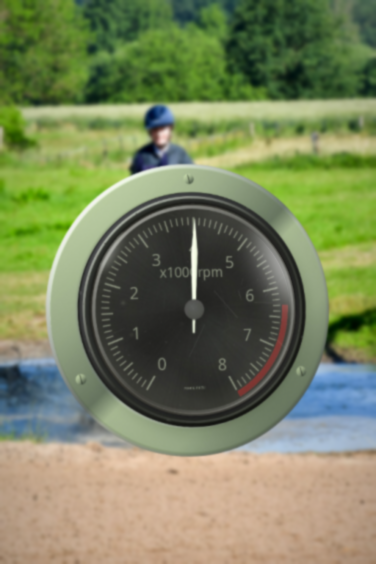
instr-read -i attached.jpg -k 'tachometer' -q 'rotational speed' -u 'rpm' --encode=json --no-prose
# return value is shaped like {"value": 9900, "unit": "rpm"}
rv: {"value": 4000, "unit": "rpm"}
